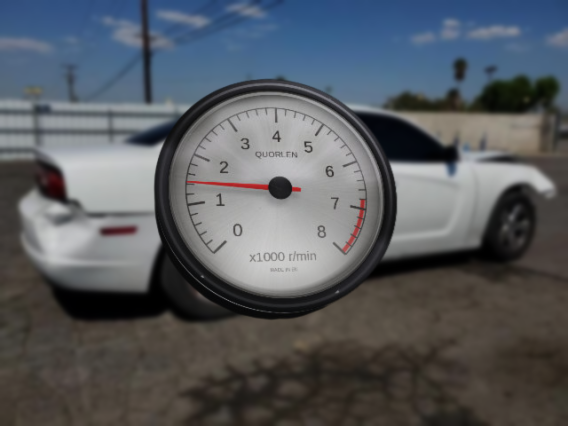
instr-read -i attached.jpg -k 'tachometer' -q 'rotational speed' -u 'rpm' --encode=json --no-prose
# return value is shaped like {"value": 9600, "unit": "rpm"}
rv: {"value": 1400, "unit": "rpm"}
